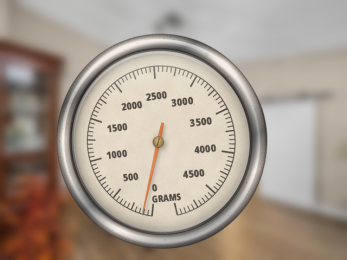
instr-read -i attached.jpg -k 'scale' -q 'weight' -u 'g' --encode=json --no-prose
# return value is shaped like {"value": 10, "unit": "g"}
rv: {"value": 100, "unit": "g"}
